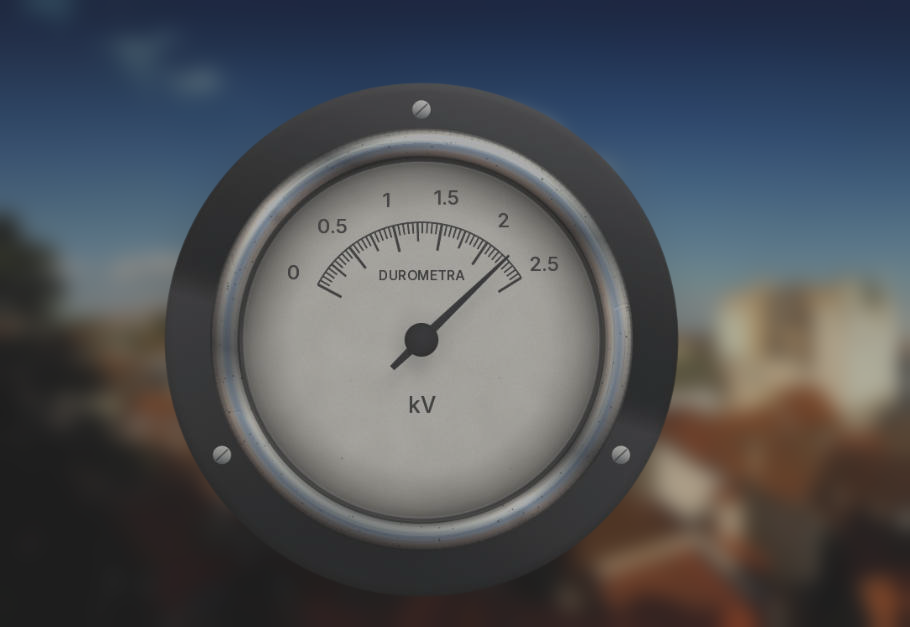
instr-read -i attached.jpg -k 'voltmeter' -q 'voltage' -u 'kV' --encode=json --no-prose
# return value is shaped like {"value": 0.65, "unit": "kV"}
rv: {"value": 2.25, "unit": "kV"}
